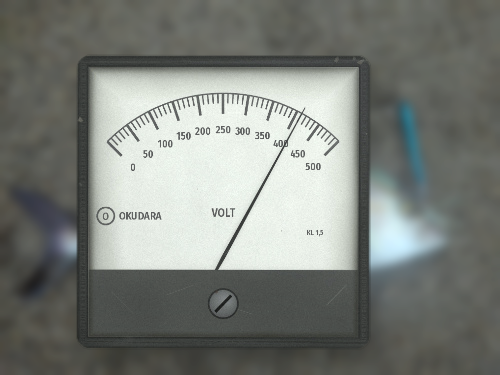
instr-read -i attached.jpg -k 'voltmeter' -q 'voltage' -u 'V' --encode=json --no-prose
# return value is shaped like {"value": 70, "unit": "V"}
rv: {"value": 410, "unit": "V"}
